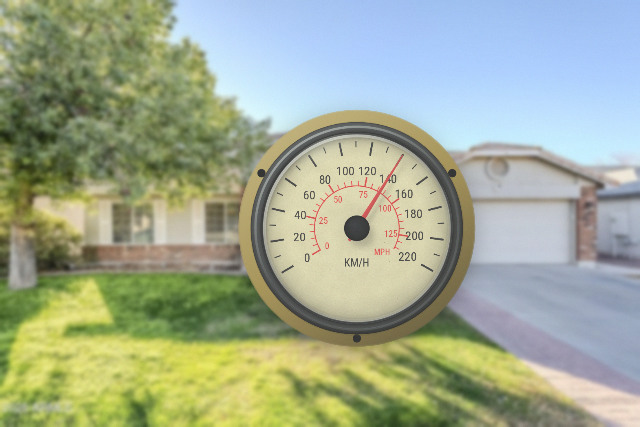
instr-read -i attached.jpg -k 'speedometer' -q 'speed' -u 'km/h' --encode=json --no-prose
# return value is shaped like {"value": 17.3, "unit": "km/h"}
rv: {"value": 140, "unit": "km/h"}
